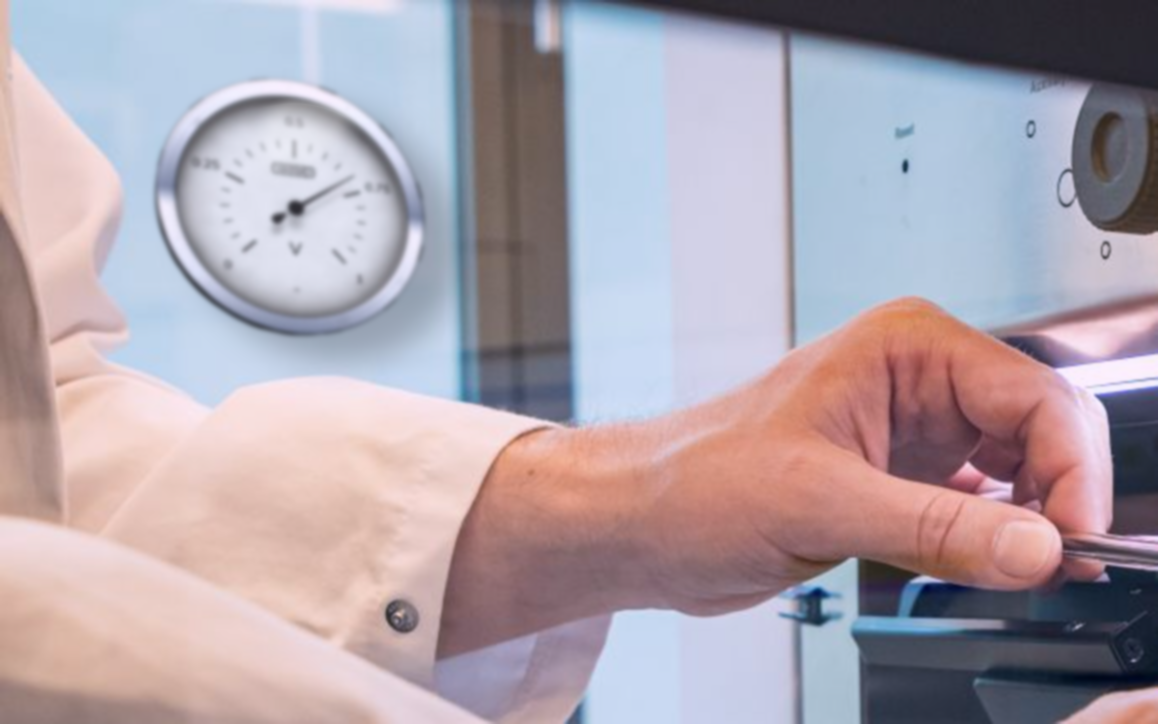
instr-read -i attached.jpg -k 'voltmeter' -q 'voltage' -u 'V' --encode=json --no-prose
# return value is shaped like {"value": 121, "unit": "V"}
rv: {"value": 0.7, "unit": "V"}
